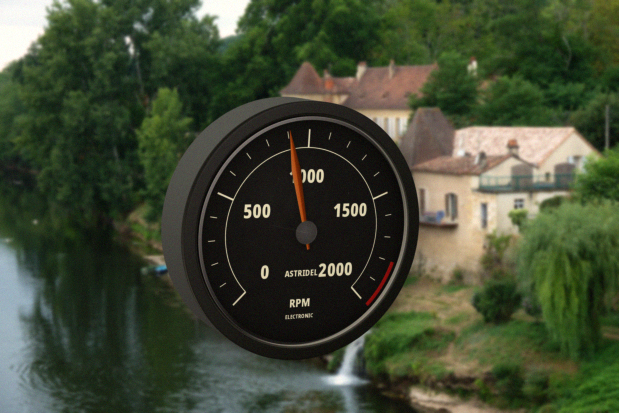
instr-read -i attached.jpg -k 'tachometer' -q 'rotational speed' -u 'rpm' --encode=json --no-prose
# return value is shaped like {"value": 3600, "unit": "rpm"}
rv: {"value": 900, "unit": "rpm"}
